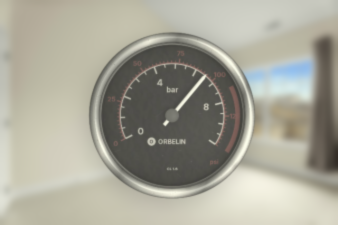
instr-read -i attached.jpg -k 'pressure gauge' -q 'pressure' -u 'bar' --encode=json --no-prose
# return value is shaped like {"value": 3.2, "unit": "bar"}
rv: {"value": 6.5, "unit": "bar"}
